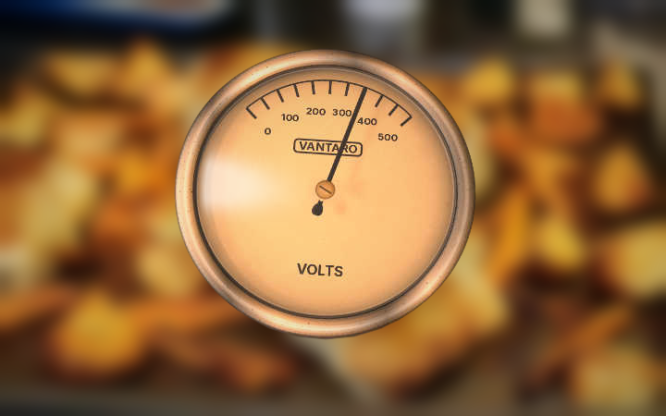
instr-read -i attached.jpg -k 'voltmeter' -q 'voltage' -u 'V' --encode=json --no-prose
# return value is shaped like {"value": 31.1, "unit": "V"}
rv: {"value": 350, "unit": "V"}
